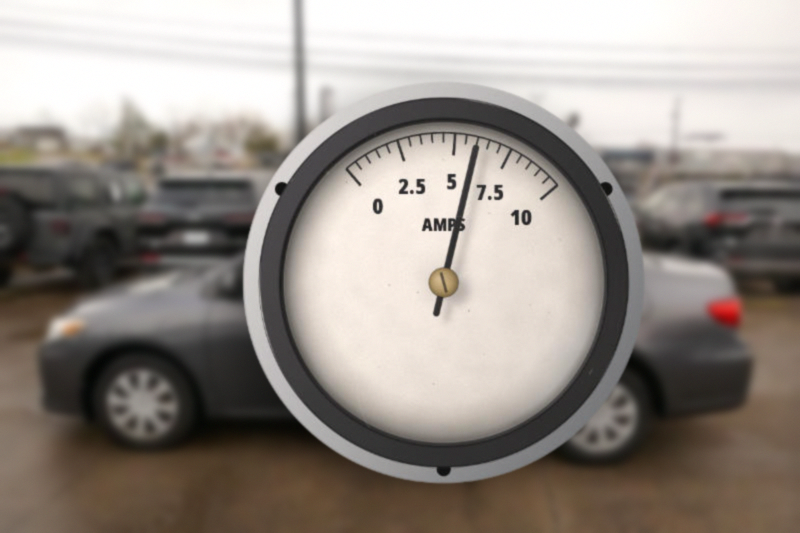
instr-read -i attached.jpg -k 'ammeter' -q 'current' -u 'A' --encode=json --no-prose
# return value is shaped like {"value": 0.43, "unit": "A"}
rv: {"value": 6, "unit": "A"}
